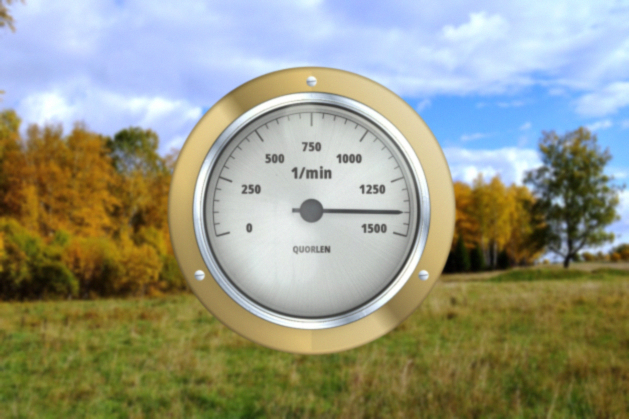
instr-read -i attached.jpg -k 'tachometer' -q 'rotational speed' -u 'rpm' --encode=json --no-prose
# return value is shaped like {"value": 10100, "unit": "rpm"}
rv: {"value": 1400, "unit": "rpm"}
